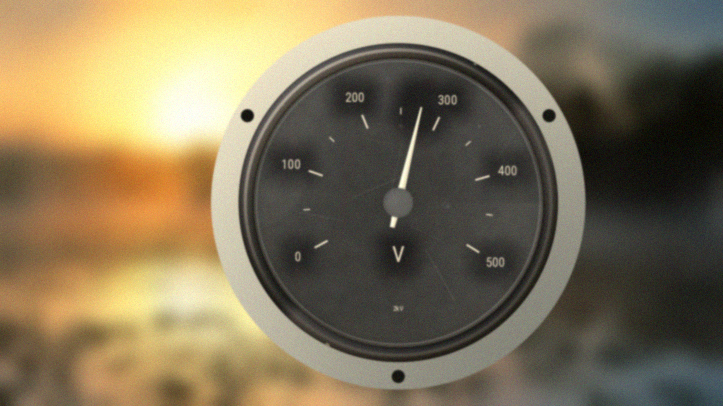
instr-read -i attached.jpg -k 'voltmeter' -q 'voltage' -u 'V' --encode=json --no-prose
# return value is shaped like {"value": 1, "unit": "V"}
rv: {"value": 275, "unit": "V"}
